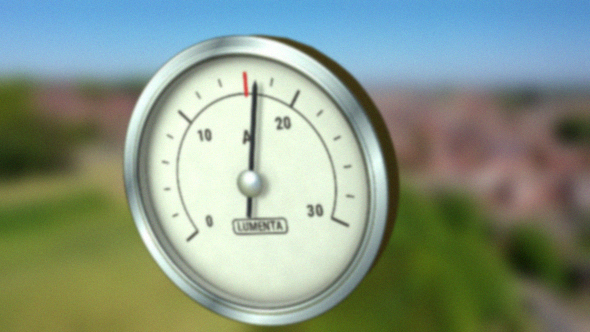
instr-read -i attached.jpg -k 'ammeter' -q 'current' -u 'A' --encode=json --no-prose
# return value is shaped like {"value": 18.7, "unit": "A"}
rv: {"value": 17, "unit": "A"}
